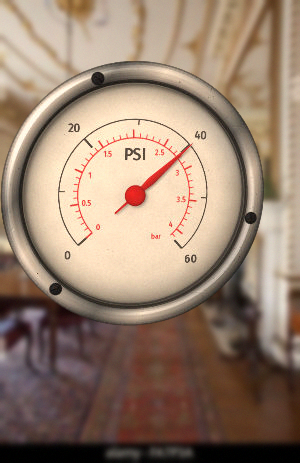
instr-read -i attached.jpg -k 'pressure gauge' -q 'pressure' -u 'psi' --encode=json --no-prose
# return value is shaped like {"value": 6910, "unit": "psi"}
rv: {"value": 40, "unit": "psi"}
